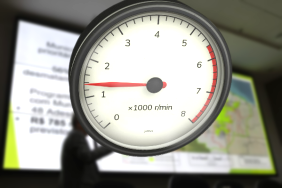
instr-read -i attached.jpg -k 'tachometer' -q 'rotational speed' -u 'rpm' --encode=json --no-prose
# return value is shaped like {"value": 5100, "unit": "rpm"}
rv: {"value": 1400, "unit": "rpm"}
